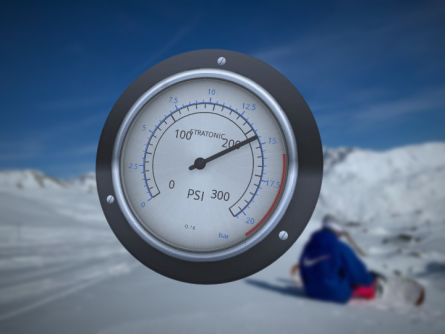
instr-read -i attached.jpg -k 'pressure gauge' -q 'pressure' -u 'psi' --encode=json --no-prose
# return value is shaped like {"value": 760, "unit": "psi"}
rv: {"value": 210, "unit": "psi"}
